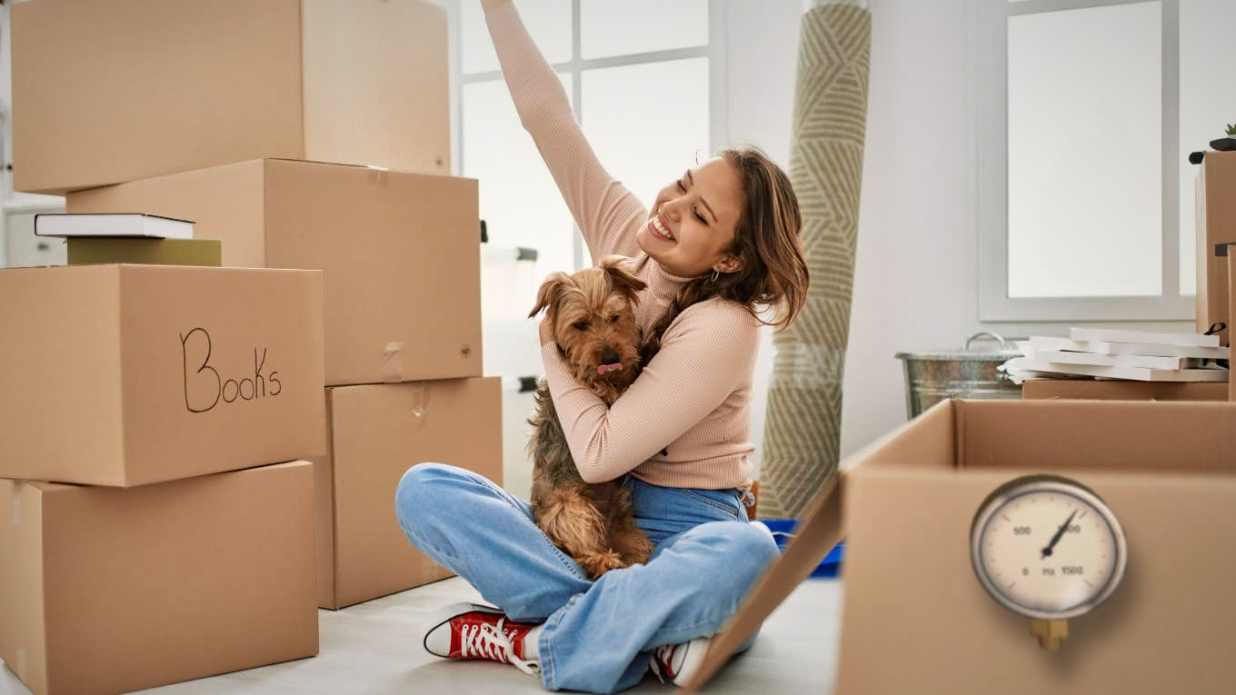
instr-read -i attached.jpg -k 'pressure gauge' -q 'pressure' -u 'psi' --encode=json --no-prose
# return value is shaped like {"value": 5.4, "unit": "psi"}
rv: {"value": 950, "unit": "psi"}
